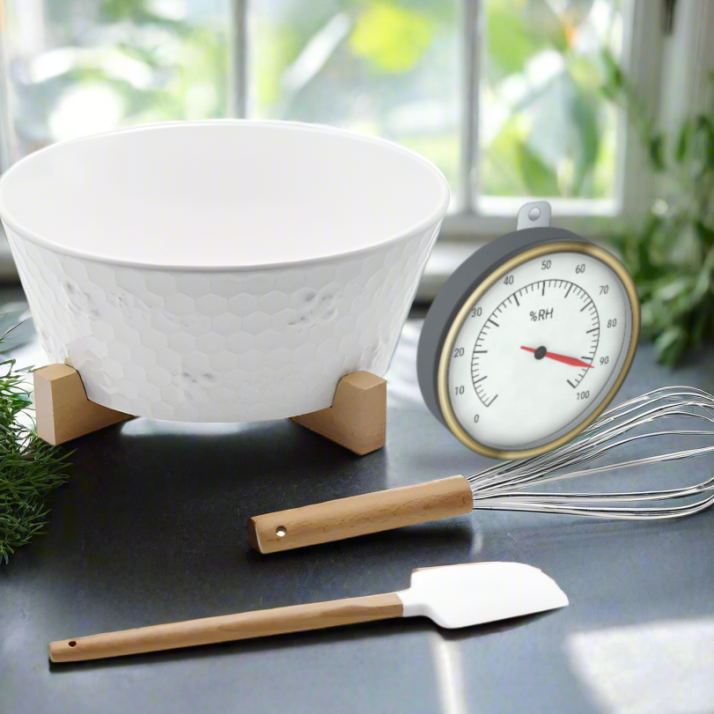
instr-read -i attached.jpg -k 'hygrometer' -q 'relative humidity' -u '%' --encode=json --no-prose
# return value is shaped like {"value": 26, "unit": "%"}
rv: {"value": 92, "unit": "%"}
